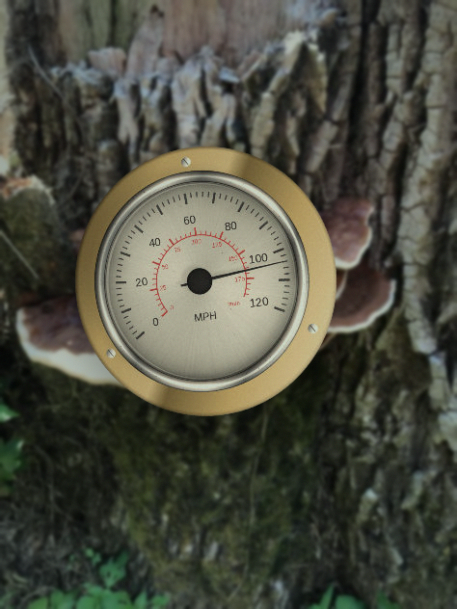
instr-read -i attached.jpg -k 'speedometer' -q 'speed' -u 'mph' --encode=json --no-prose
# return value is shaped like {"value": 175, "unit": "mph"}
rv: {"value": 104, "unit": "mph"}
